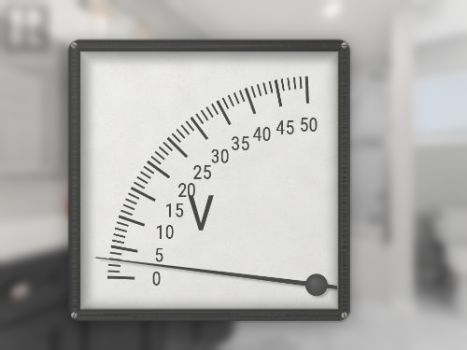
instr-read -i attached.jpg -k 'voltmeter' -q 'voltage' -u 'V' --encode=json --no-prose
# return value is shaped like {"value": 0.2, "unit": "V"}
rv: {"value": 3, "unit": "V"}
